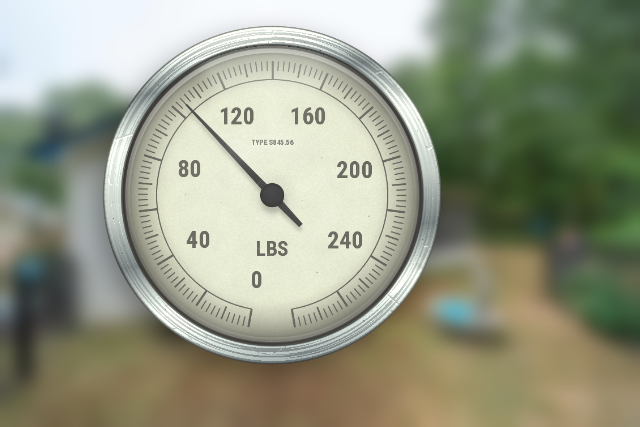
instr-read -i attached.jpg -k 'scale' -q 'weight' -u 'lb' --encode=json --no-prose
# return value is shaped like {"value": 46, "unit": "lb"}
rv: {"value": 104, "unit": "lb"}
